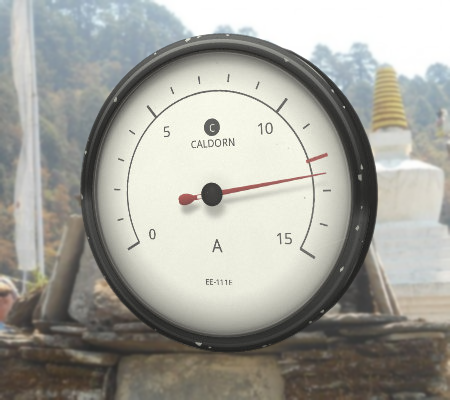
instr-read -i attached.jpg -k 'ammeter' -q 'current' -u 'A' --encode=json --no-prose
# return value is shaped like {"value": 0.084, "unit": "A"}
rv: {"value": 12.5, "unit": "A"}
